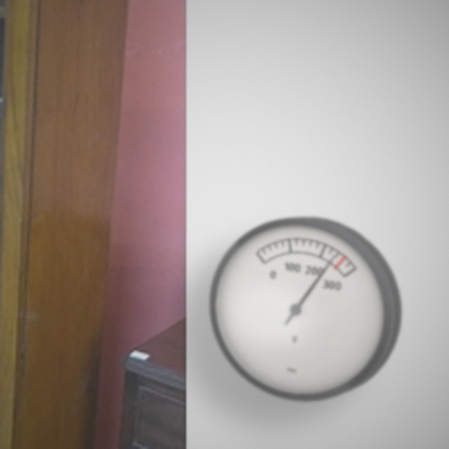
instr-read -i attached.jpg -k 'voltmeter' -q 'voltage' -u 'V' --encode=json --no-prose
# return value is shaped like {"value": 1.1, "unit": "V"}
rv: {"value": 240, "unit": "V"}
